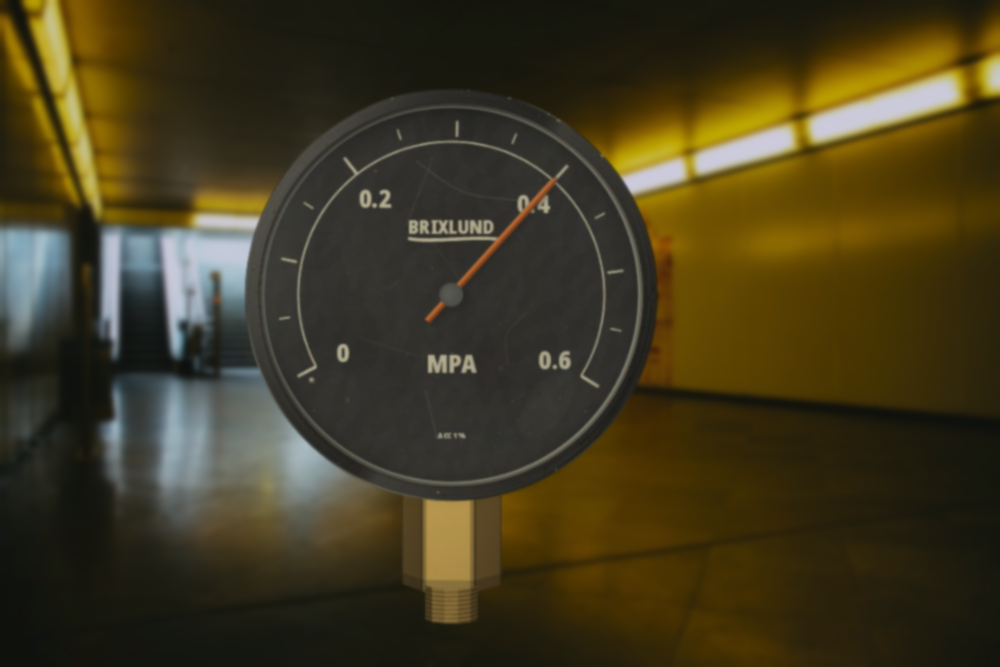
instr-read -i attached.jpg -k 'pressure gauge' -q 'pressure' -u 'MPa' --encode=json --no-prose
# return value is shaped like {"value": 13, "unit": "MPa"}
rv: {"value": 0.4, "unit": "MPa"}
